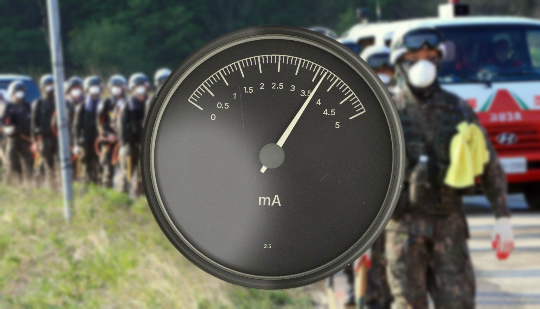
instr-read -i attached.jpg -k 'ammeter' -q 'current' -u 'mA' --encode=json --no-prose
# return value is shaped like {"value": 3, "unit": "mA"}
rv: {"value": 3.7, "unit": "mA"}
